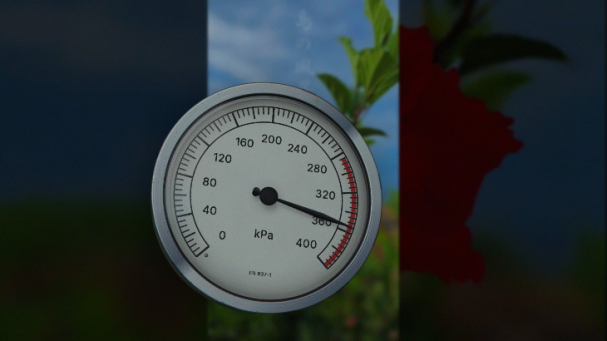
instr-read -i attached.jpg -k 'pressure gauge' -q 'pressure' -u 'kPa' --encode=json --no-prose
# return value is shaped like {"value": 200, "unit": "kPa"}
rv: {"value": 355, "unit": "kPa"}
